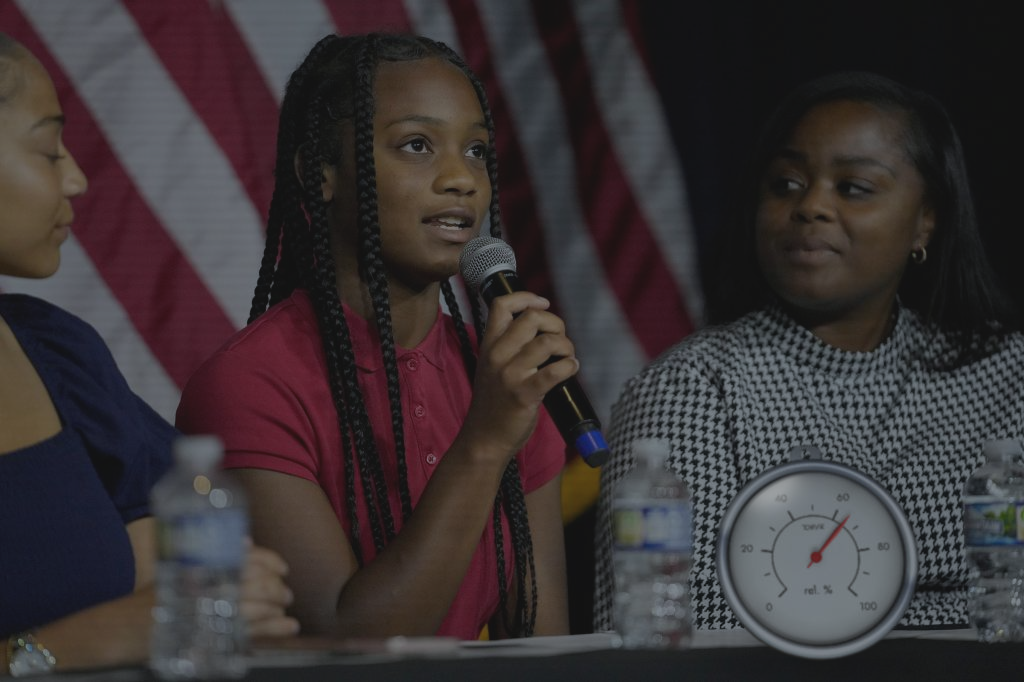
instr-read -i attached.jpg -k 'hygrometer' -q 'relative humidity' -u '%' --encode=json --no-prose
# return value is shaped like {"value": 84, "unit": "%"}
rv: {"value": 65, "unit": "%"}
